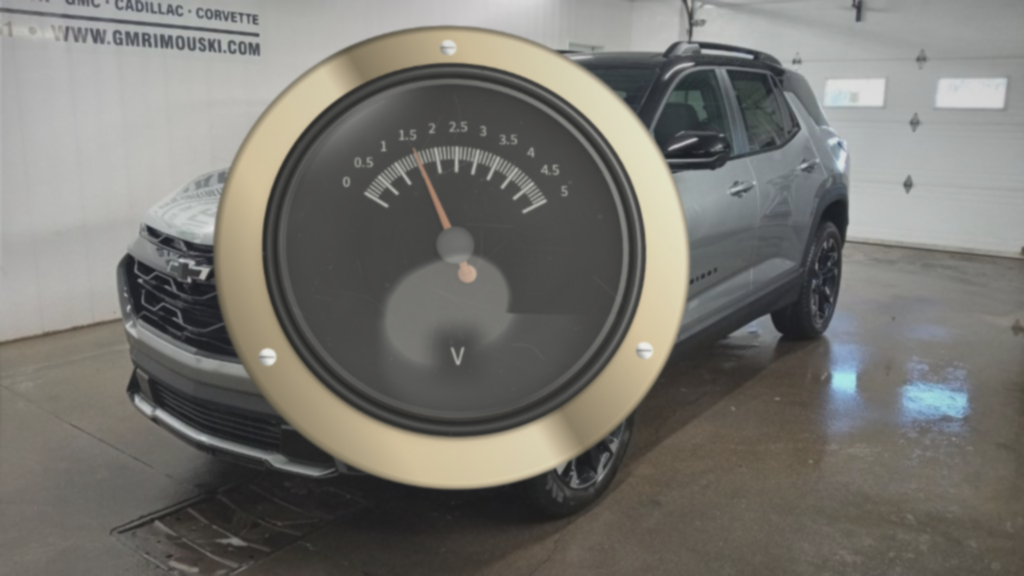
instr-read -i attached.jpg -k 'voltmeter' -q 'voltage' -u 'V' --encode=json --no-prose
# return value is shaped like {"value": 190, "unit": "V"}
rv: {"value": 1.5, "unit": "V"}
